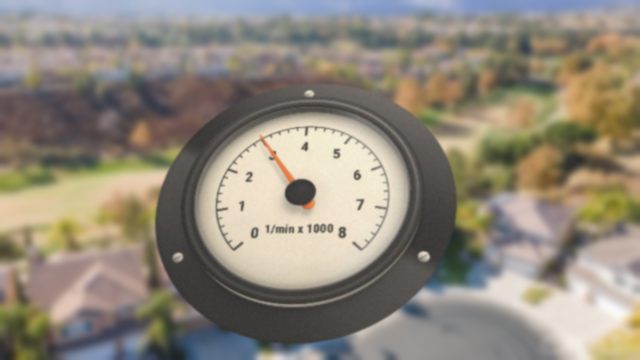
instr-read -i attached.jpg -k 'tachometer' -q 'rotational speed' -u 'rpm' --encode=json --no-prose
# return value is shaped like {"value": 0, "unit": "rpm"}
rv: {"value": 3000, "unit": "rpm"}
